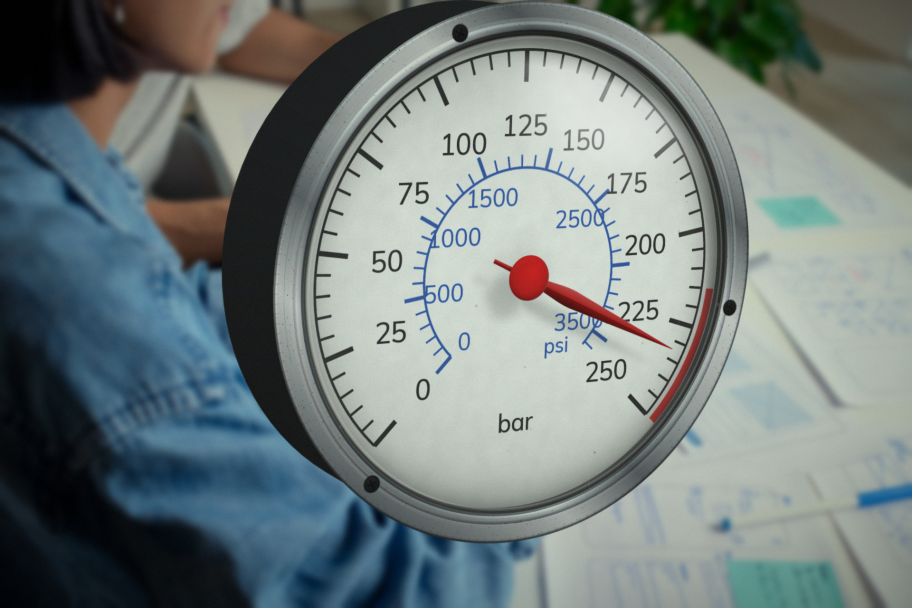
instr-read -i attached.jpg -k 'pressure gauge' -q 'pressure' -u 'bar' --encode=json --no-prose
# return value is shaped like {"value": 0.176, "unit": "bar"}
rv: {"value": 232.5, "unit": "bar"}
